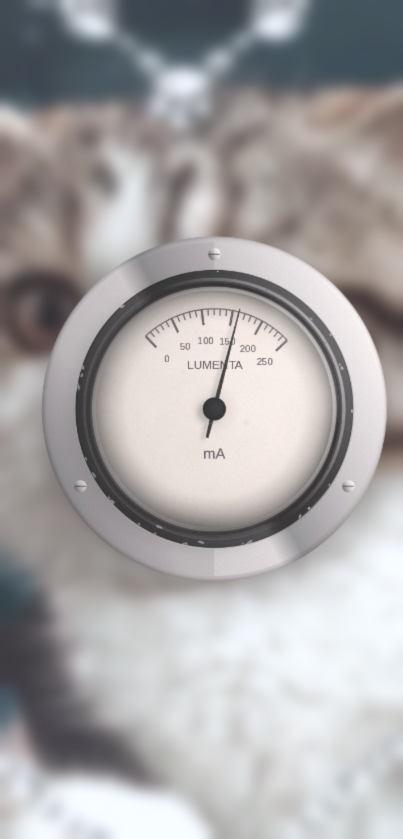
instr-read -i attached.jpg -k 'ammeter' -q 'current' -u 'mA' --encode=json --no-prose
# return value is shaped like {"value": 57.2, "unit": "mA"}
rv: {"value": 160, "unit": "mA"}
